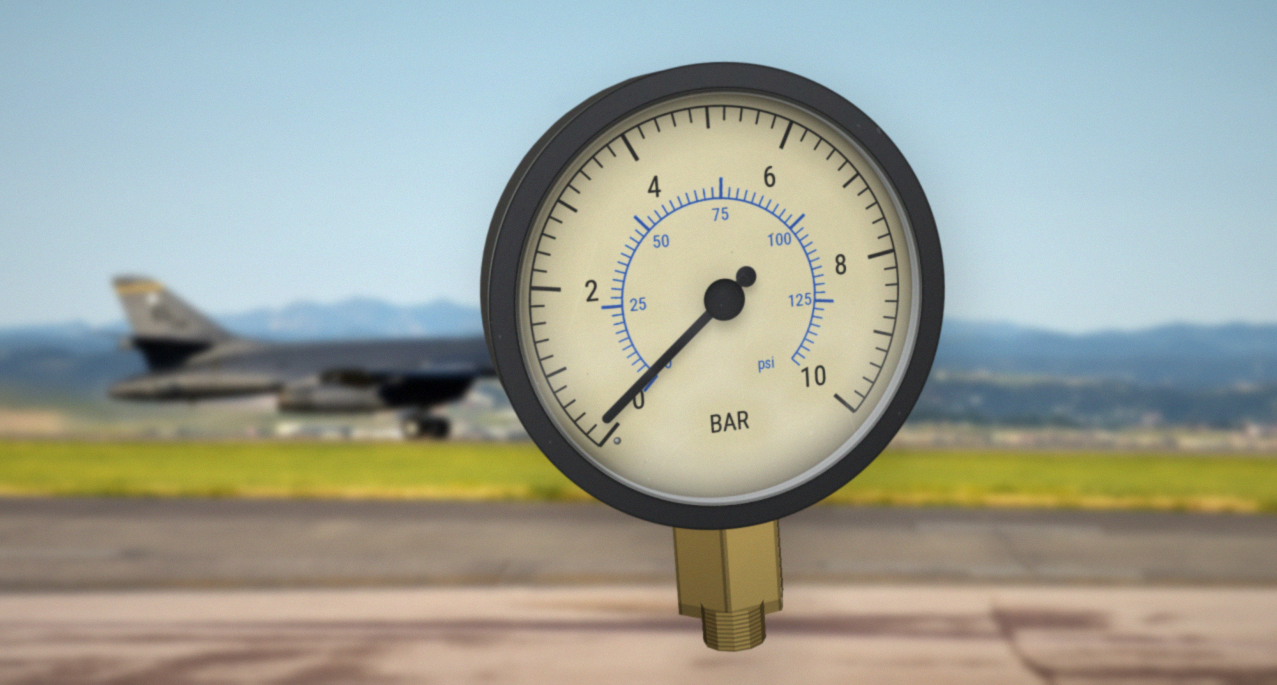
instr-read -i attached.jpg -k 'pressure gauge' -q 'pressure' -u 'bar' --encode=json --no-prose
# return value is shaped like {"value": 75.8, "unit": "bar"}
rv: {"value": 0.2, "unit": "bar"}
